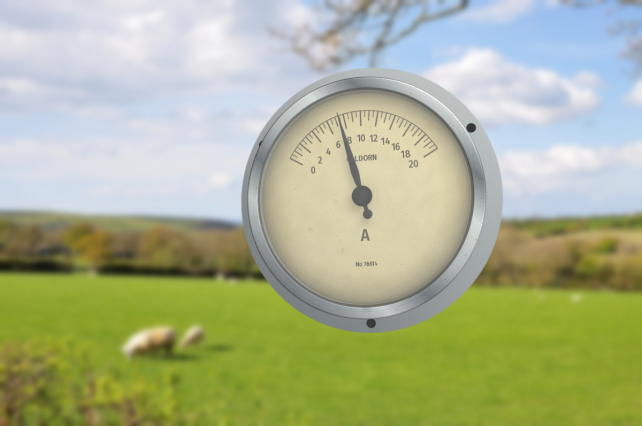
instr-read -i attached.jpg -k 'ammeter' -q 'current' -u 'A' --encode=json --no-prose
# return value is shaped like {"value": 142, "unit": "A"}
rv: {"value": 7.5, "unit": "A"}
